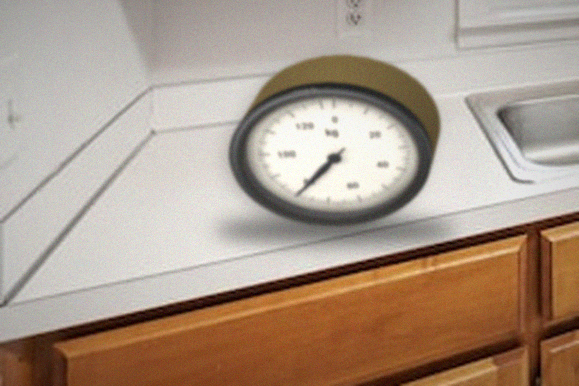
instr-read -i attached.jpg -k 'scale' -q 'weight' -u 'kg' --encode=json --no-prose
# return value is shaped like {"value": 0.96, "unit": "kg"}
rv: {"value": 80, "unit": "kg"}
